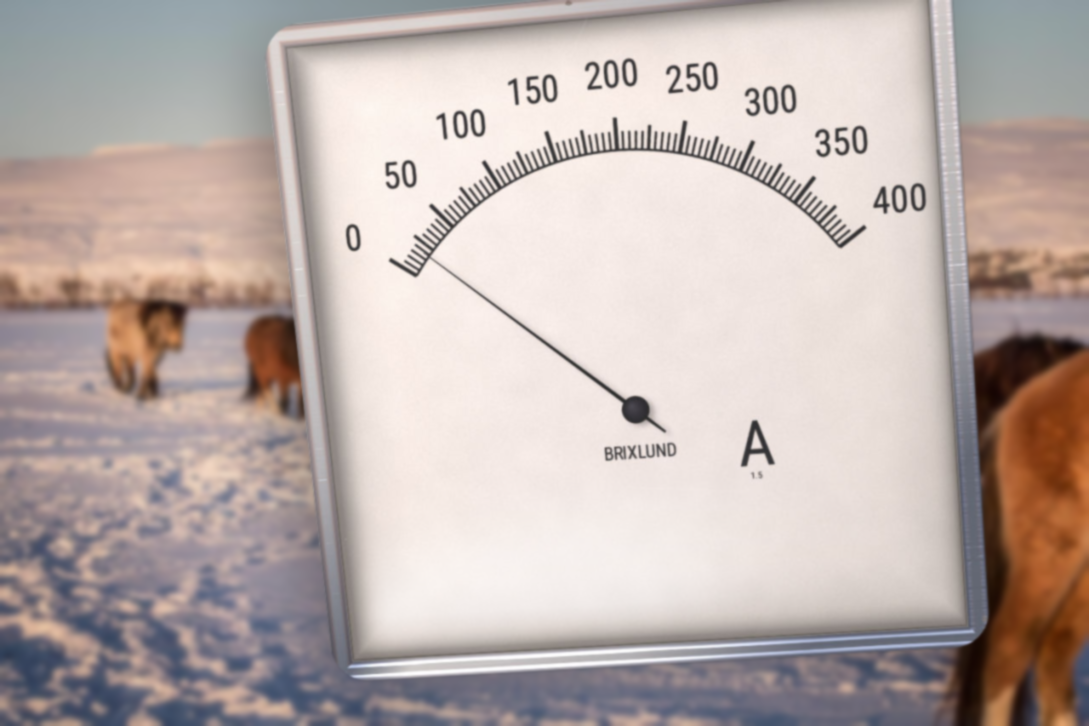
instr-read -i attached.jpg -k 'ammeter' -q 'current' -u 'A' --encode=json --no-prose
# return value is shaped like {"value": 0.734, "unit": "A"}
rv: {"value": 20, "unit": "A"}
